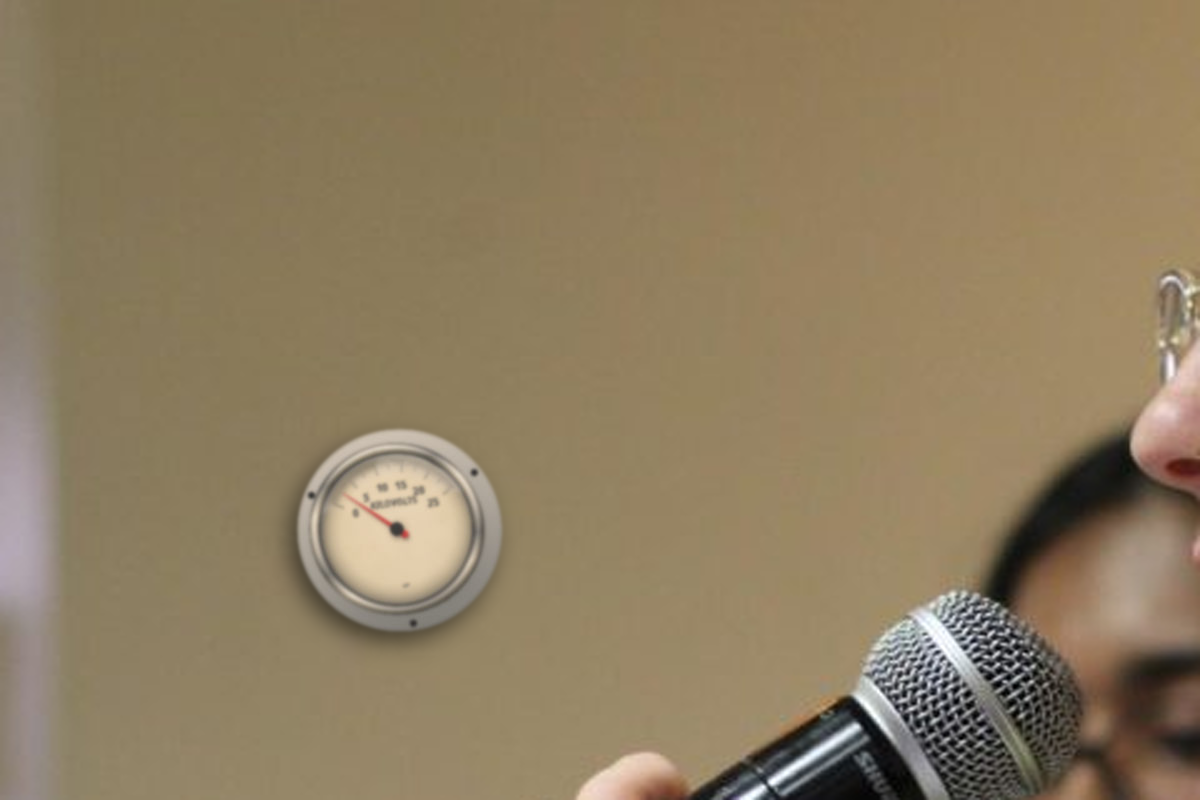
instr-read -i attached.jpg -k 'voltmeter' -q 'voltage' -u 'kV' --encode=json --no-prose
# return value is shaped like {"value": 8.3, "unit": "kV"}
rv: {"value": 2.5, "unit": "kV"}
